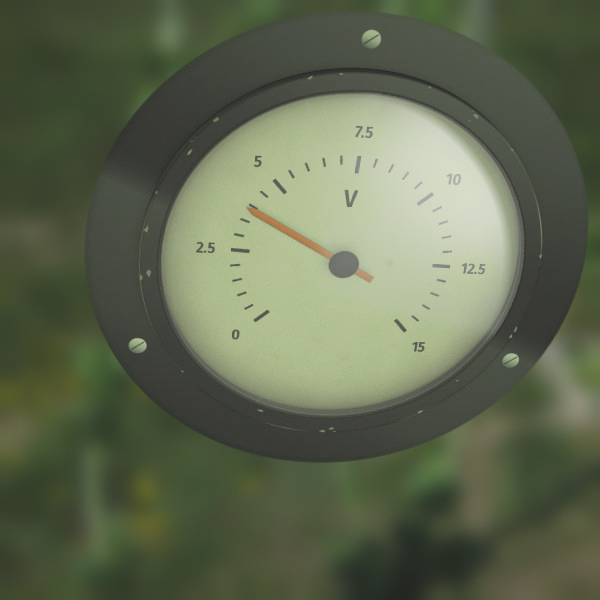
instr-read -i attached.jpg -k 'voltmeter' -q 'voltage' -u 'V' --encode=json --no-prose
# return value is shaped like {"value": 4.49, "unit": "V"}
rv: {"value": 4, "unit": "V"}
